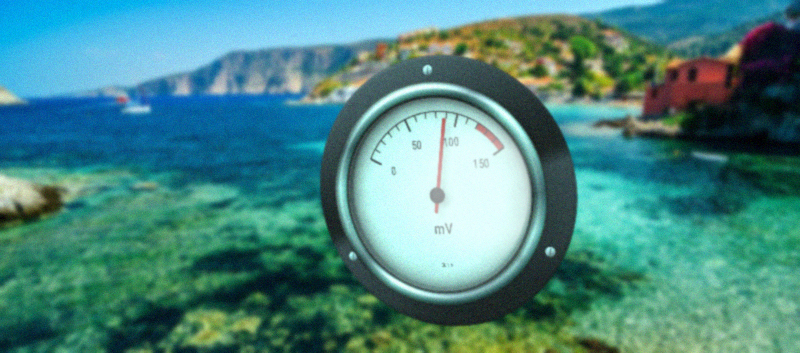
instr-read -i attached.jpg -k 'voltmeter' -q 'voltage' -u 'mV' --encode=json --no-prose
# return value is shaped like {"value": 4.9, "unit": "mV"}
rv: {"value": 90, "unit": "mV"}
